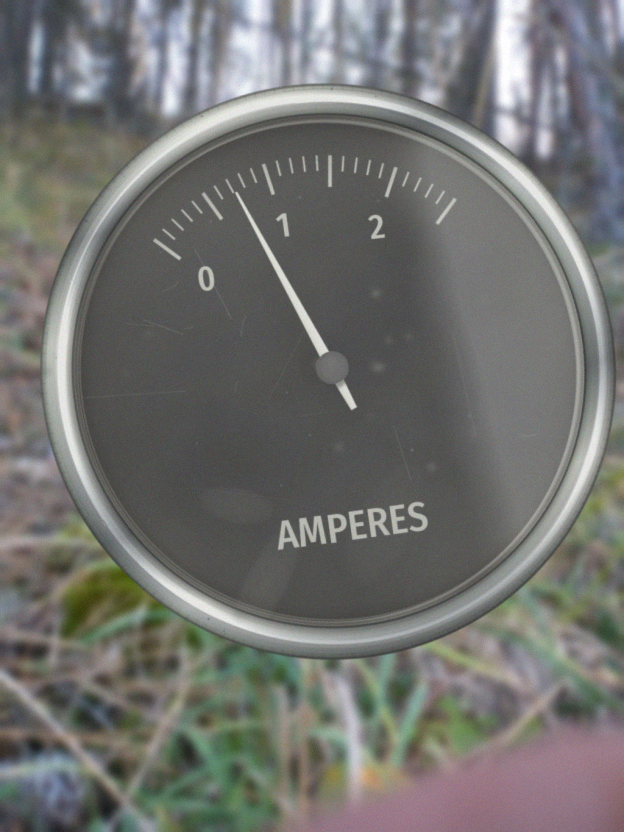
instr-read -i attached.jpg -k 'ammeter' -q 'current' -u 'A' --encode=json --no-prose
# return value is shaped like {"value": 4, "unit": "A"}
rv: {"value": 0.7, "unit": "A"}
